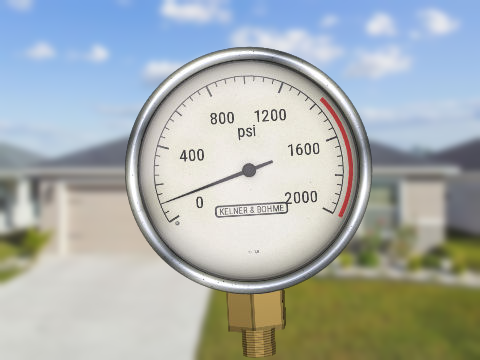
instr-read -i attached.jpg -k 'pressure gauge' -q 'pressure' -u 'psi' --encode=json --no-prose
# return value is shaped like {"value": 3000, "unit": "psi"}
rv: {"value": 100, "unit": "psi"}
